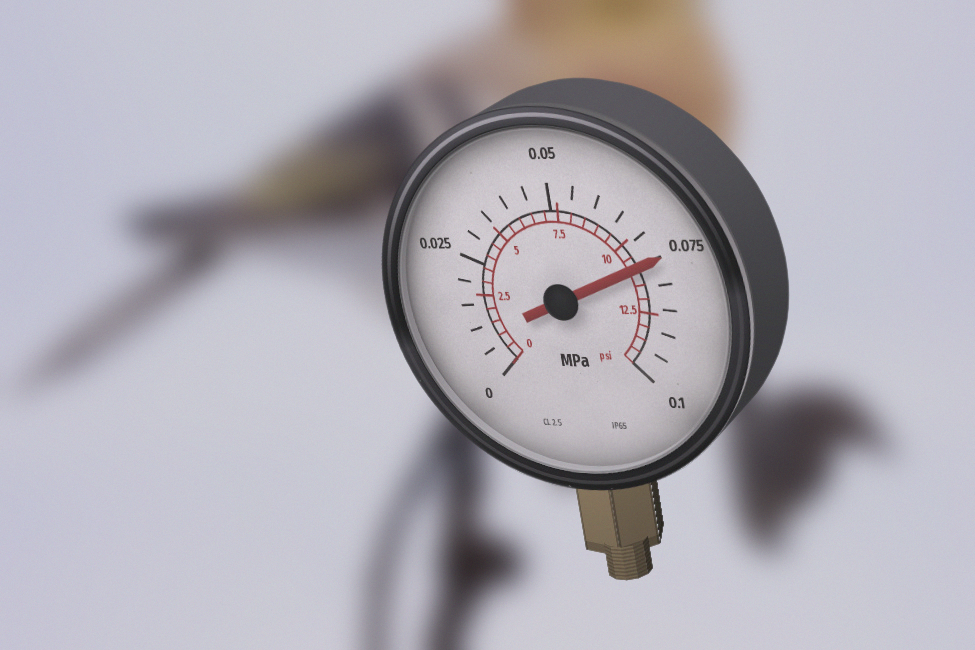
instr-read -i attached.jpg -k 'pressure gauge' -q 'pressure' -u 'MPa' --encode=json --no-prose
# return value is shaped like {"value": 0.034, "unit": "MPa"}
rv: {"value": 0.075, "unit": "MPa"}
